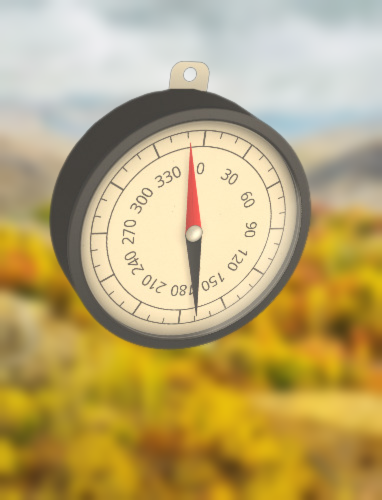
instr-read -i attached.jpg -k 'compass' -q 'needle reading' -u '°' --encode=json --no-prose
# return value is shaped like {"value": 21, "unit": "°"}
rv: {"value": 350, "unit": "°"}
